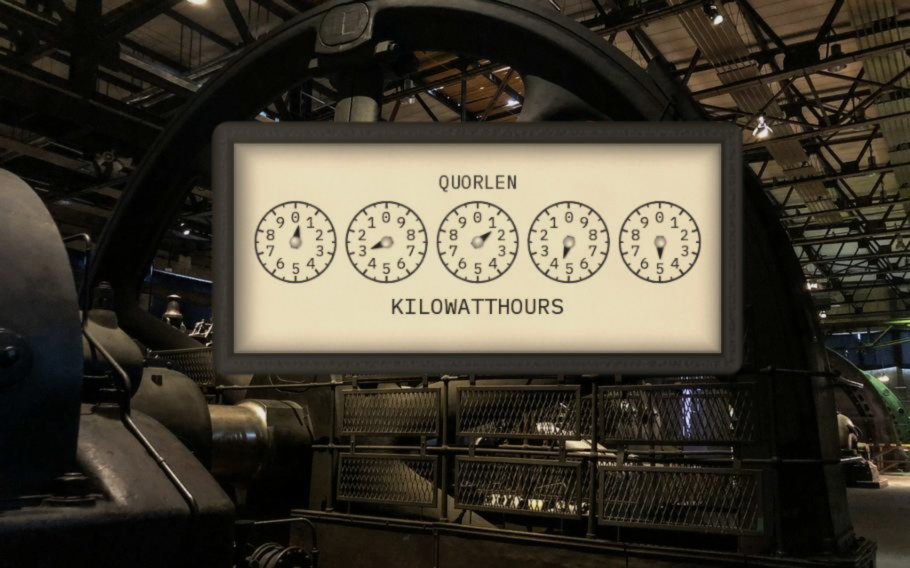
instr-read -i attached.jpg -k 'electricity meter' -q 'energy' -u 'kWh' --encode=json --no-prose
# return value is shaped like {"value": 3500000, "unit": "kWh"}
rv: {"value": 3145, "unit": "kWh"}
